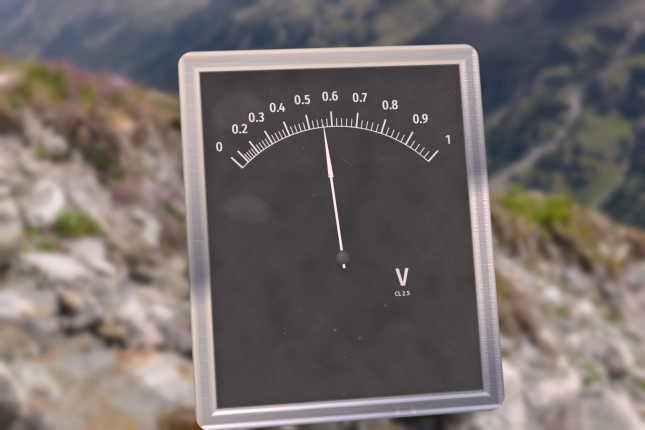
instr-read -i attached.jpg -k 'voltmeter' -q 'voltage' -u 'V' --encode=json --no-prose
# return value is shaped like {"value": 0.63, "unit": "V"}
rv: {"value": 0.56, "unit": "V"}
